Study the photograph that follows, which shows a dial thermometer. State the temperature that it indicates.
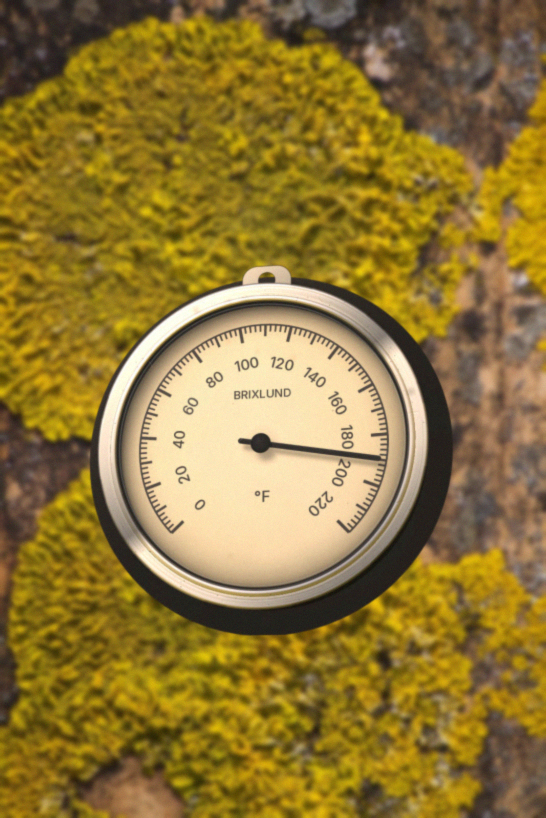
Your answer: 190 °F
